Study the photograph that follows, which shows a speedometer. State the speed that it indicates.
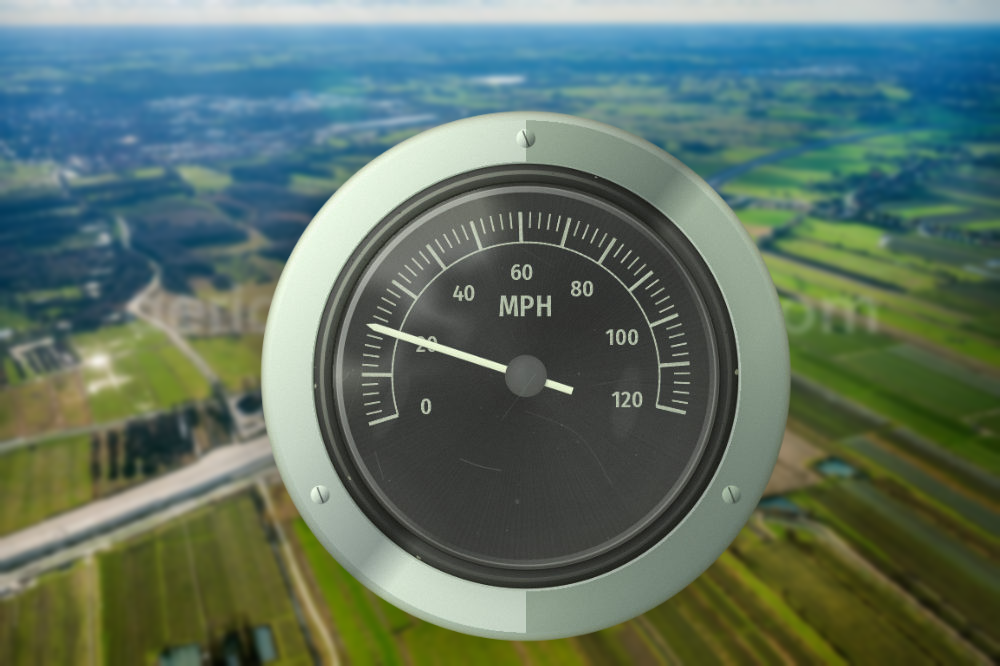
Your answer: 20 mph
